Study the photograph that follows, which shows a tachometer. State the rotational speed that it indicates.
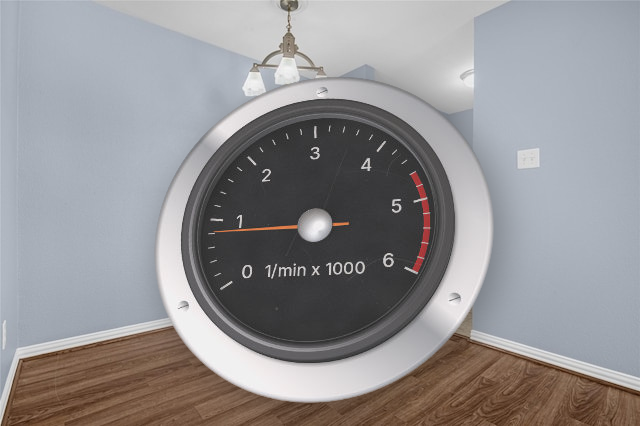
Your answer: 800 rpm
